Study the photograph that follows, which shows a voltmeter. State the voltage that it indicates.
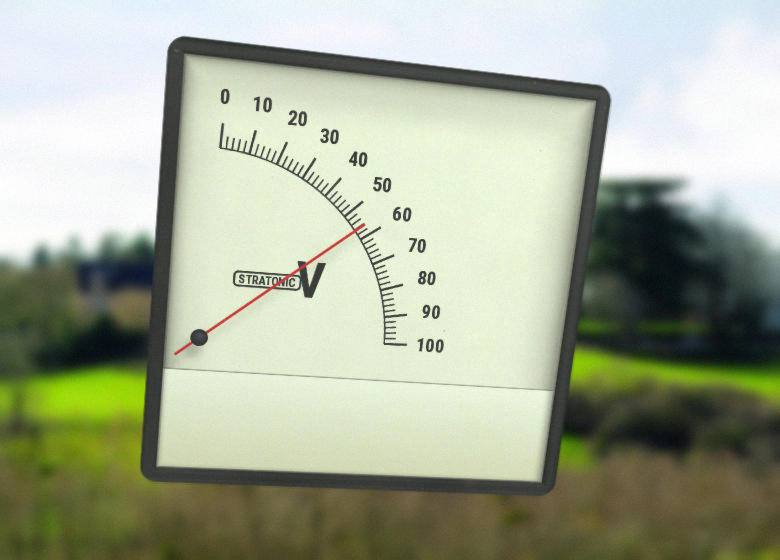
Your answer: 56 V
